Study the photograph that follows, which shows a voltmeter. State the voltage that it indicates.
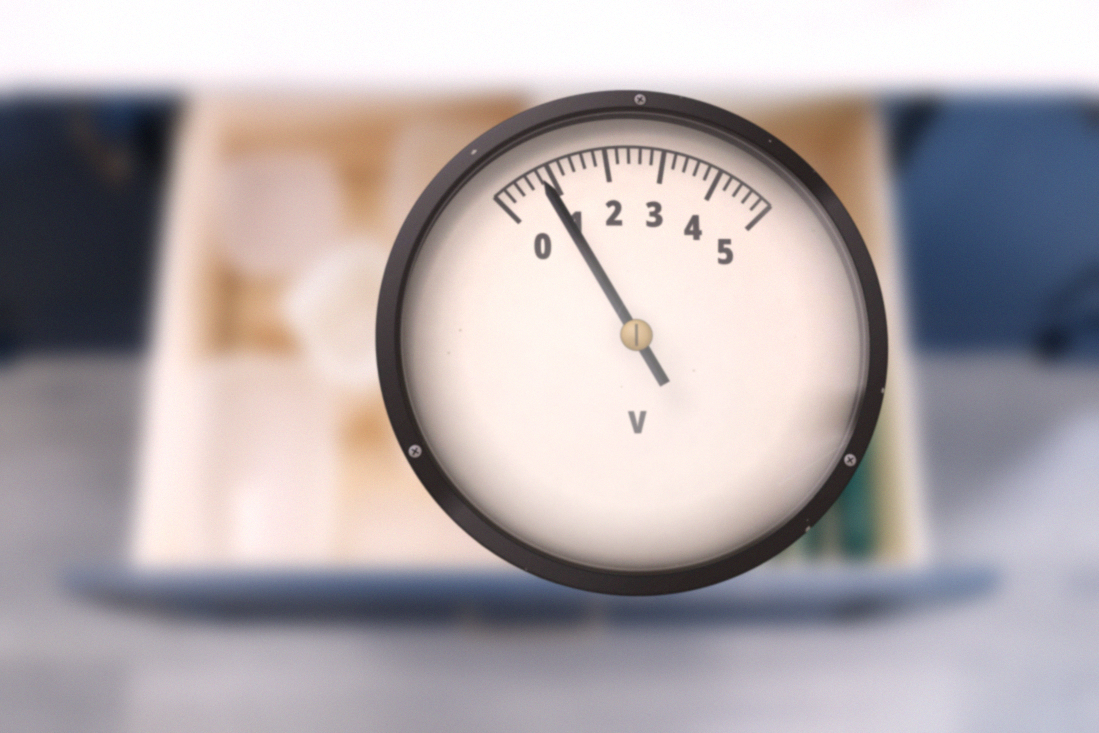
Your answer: 0.8 V
